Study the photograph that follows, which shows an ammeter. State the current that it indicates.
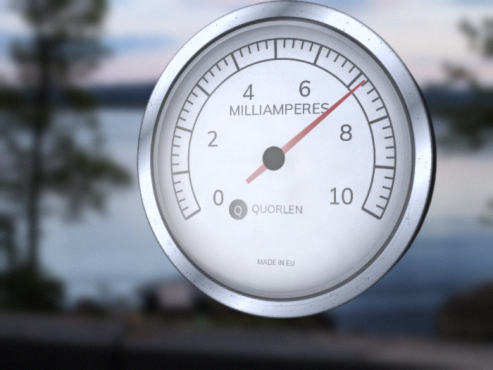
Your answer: 7.2 mA
